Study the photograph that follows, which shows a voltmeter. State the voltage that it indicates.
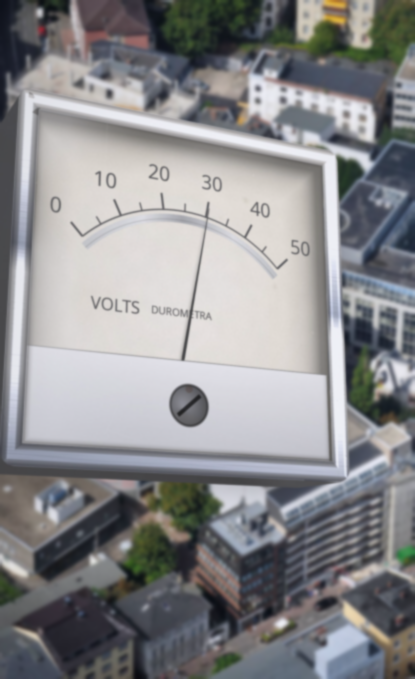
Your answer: 30 V
